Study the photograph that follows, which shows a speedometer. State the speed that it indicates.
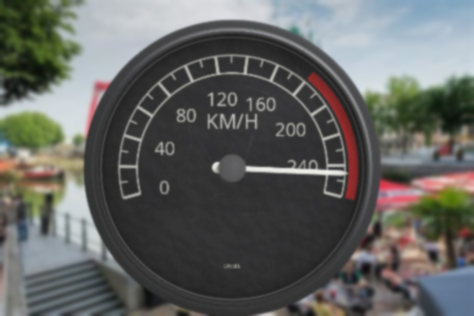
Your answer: 245 km/h
